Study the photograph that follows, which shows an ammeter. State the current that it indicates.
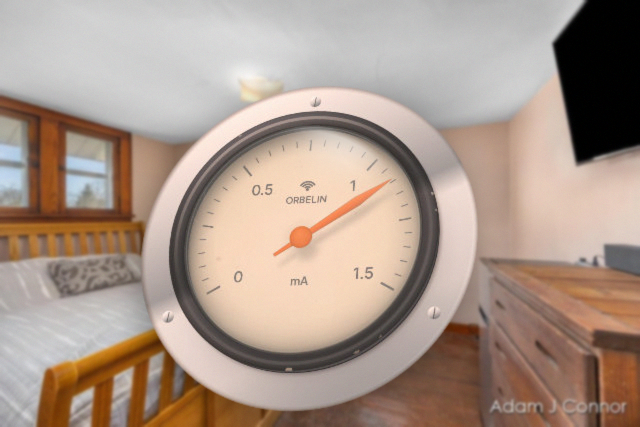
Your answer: 1.1 mA
